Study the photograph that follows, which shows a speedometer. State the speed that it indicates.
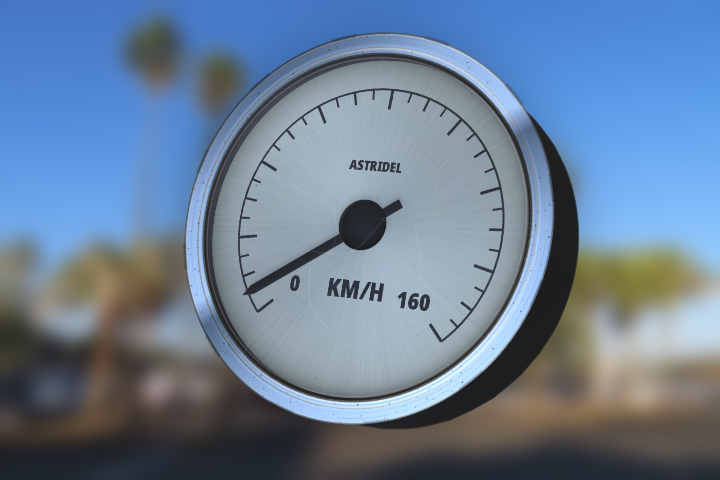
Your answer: 5 km/h
